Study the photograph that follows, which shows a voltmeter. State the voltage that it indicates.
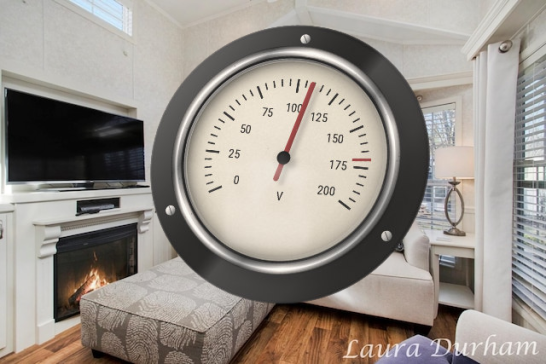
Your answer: 110 V
